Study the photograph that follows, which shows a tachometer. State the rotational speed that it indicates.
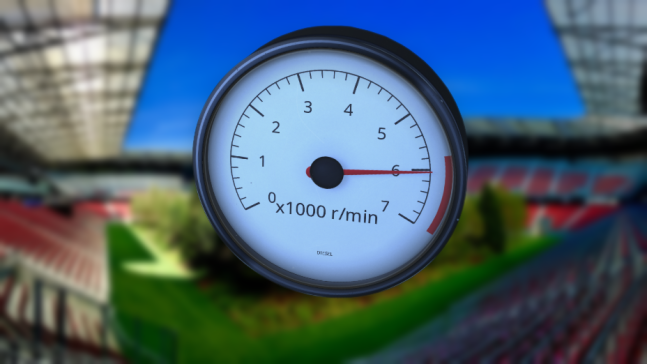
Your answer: 6000 rpm
